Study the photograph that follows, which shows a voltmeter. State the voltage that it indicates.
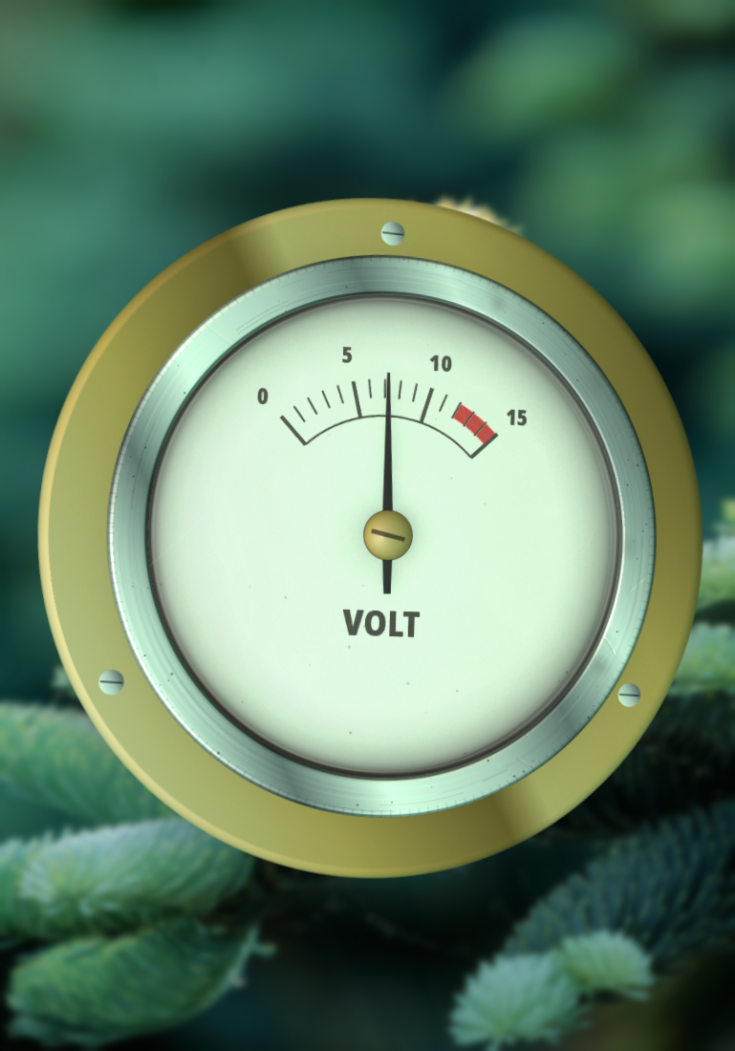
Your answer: 7 V
